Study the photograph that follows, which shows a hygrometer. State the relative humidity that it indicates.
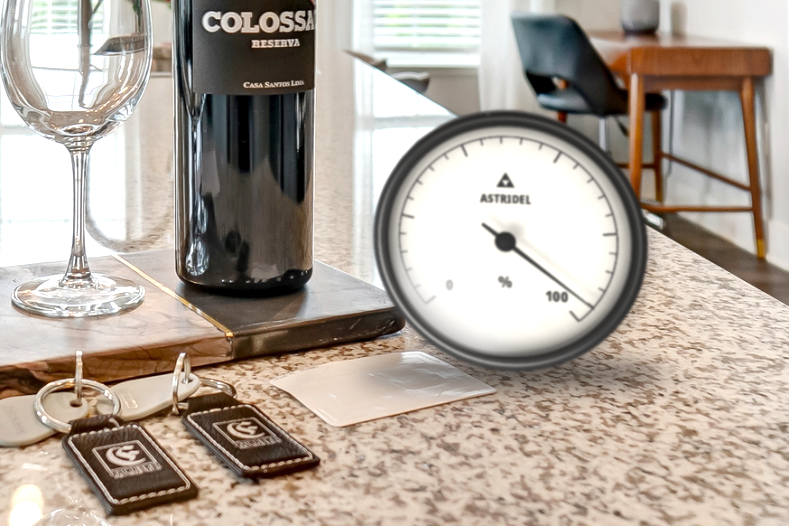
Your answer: 96 %
